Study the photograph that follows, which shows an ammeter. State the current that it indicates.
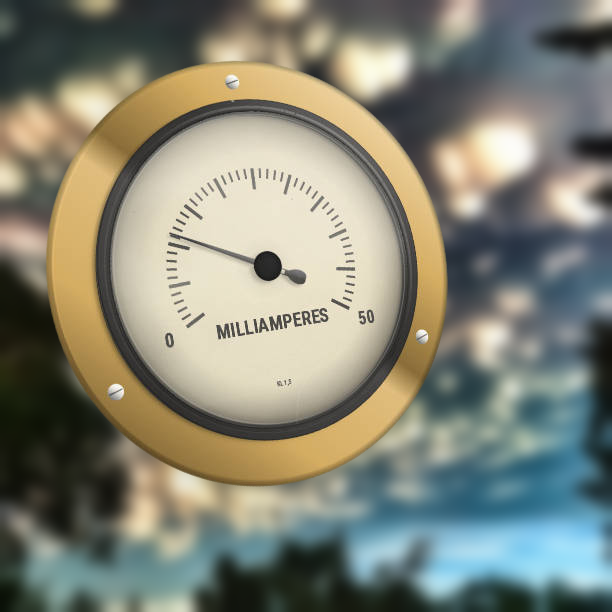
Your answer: 11 mA
